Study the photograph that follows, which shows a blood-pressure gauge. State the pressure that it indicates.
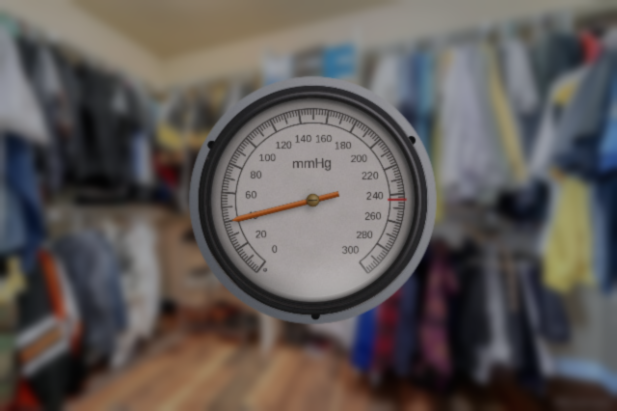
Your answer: 40 mmHg
